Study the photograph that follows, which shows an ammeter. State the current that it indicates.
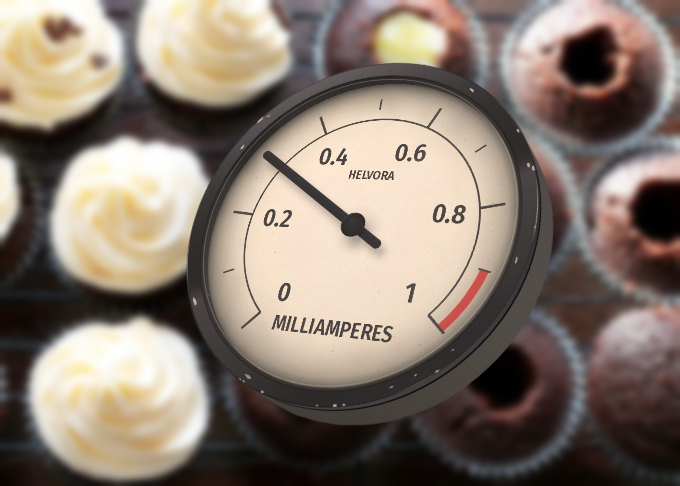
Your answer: 0.3 mA
